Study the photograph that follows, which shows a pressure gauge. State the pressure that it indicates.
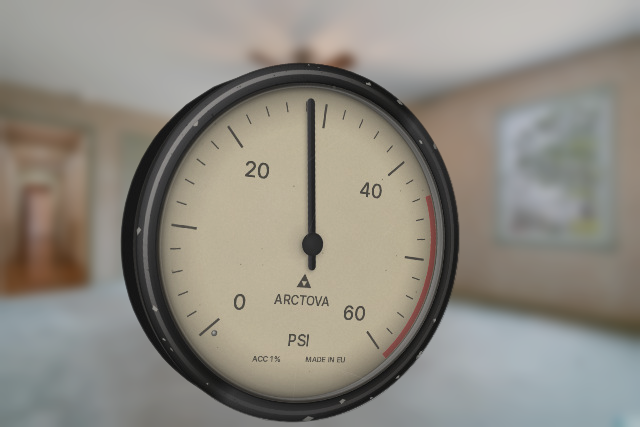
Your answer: 28 psi
